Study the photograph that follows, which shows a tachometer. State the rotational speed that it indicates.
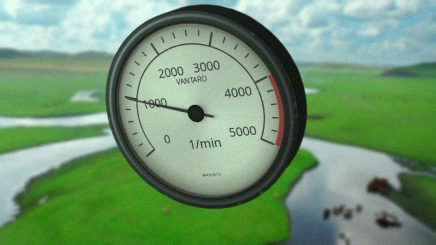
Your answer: 1000 rpm
